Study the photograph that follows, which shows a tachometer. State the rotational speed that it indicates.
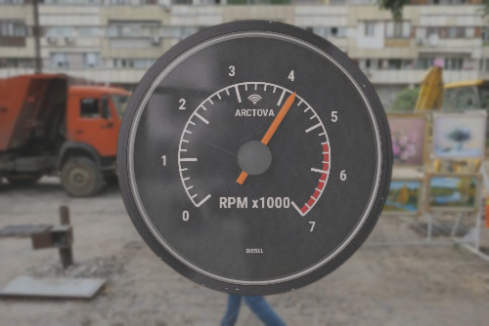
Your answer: 4200 rpm
